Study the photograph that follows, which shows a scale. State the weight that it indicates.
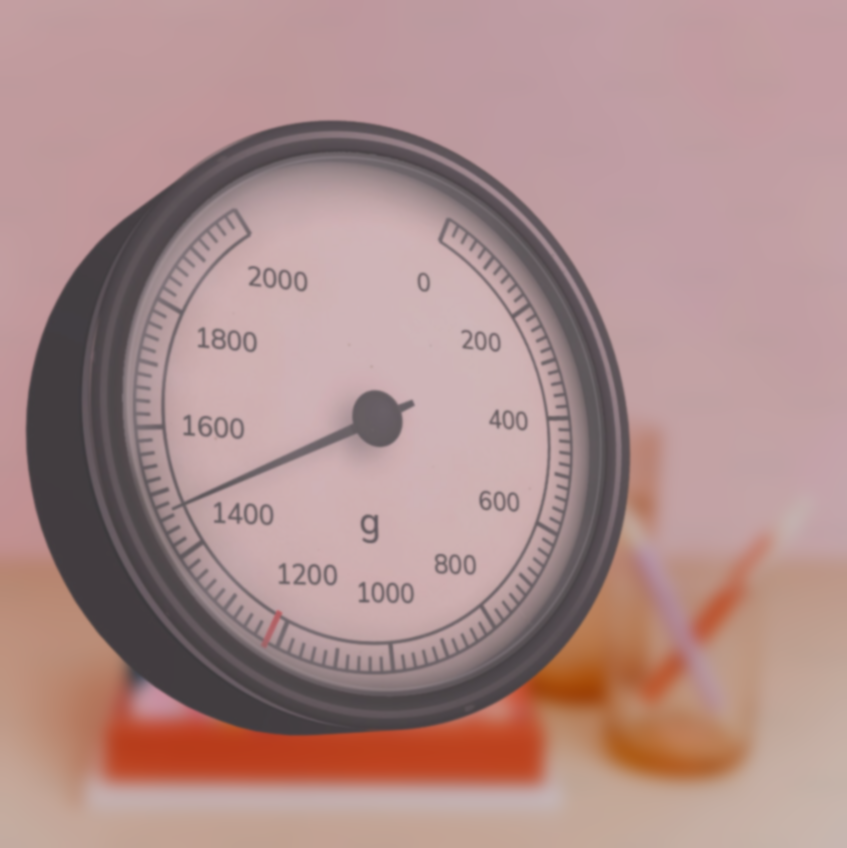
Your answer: 1470 g
